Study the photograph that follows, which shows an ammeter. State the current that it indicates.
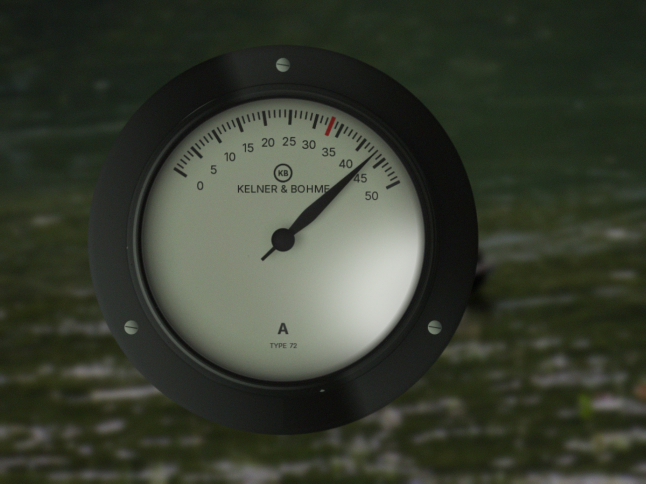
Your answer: 43 A
